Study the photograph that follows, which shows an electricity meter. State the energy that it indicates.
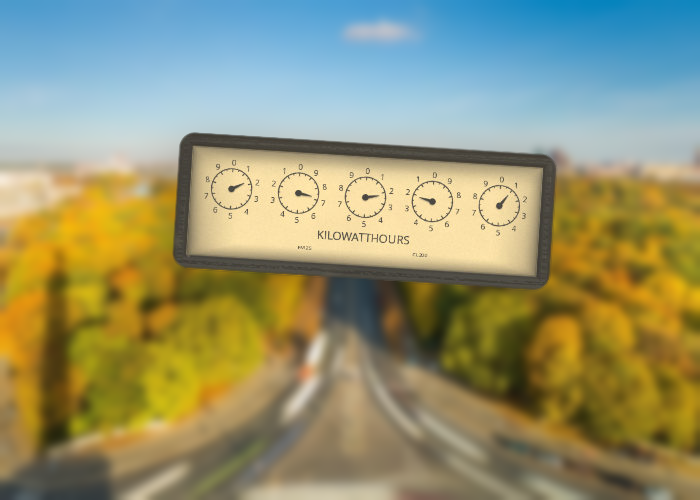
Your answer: 17221 kWh
